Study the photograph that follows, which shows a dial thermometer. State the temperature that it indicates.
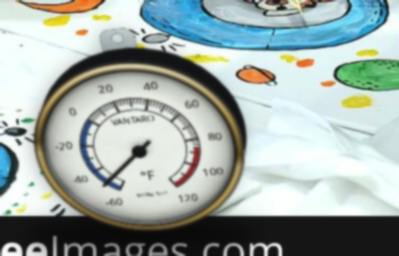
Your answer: -50 °F
